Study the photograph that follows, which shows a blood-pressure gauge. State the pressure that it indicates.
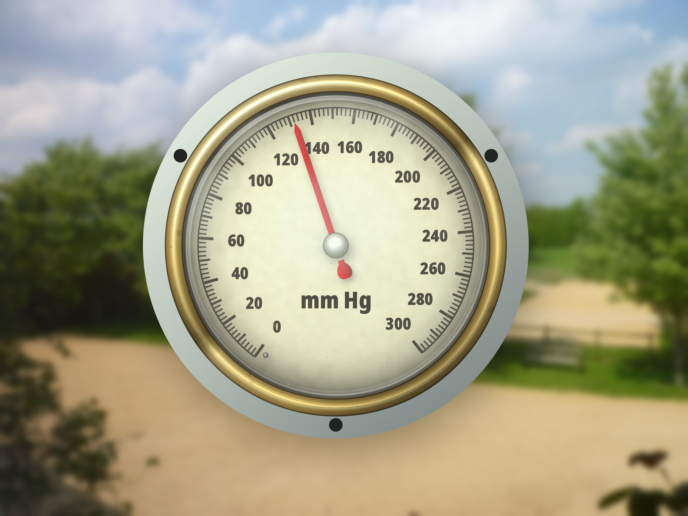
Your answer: 132 mmHg
